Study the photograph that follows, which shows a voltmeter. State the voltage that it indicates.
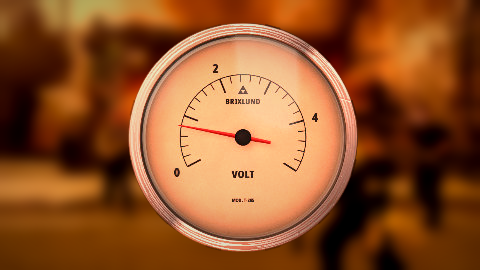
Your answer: 0.8 V
